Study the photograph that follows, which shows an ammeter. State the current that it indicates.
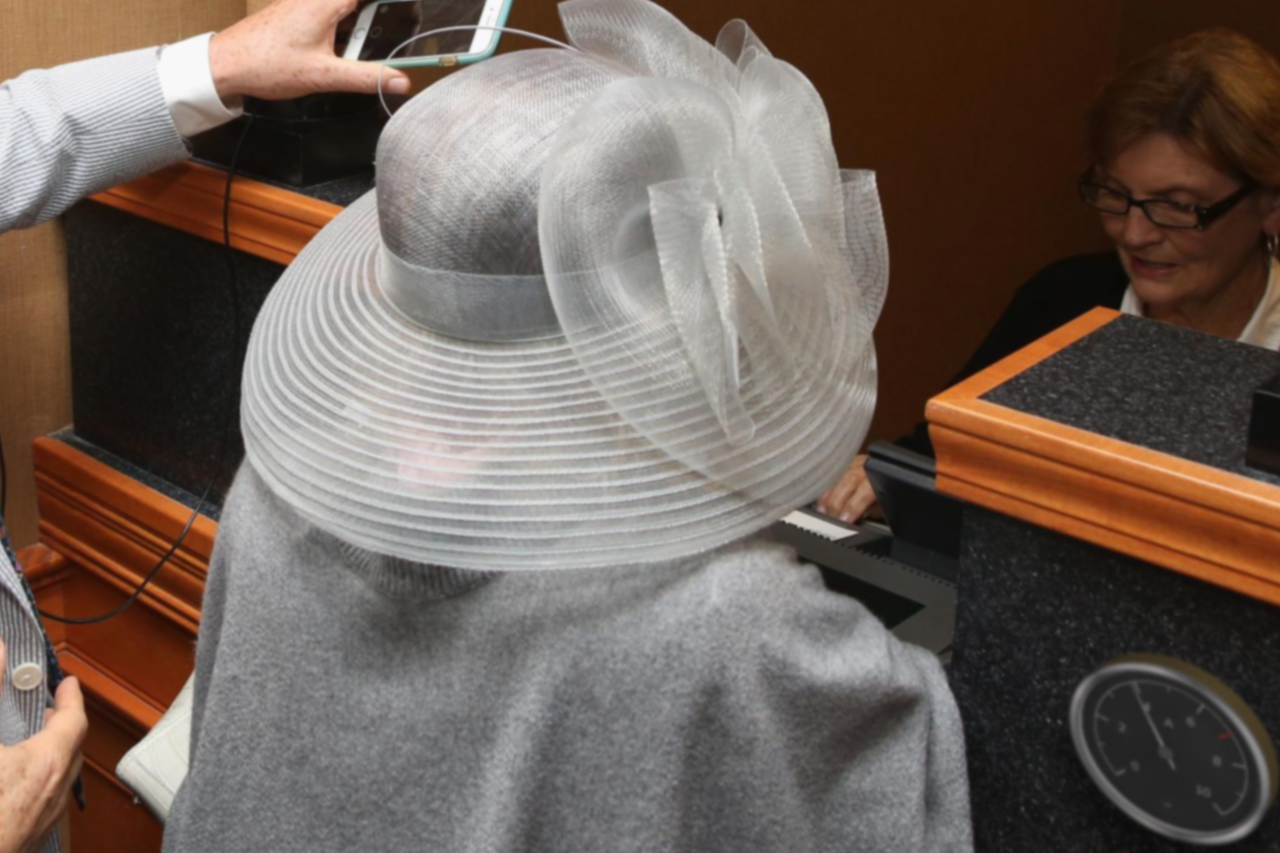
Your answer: 4 A
